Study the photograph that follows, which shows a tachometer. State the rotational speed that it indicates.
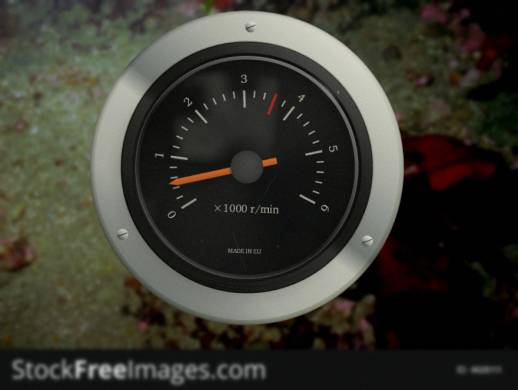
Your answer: 500 rpm
